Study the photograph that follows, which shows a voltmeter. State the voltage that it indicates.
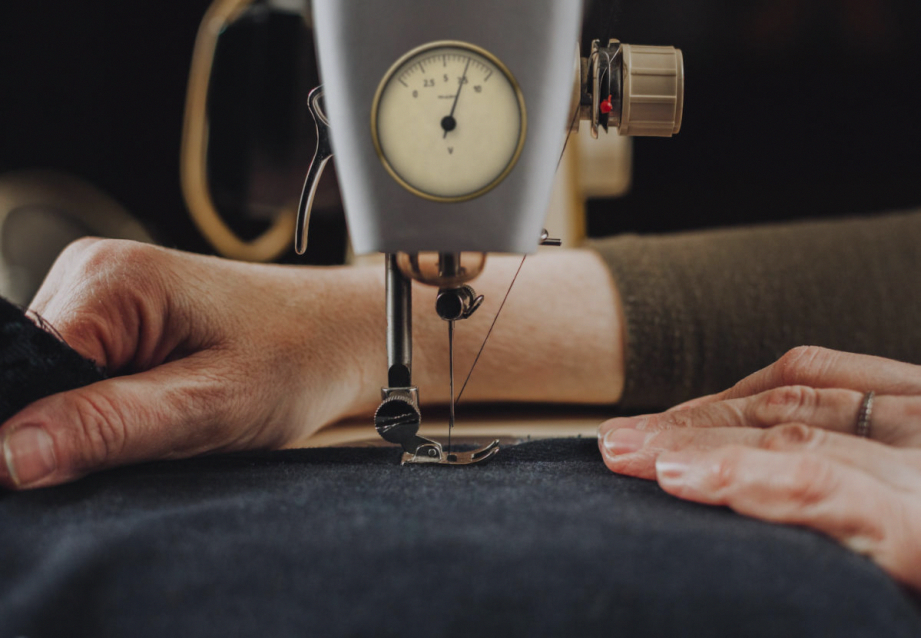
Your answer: 7.5 V
